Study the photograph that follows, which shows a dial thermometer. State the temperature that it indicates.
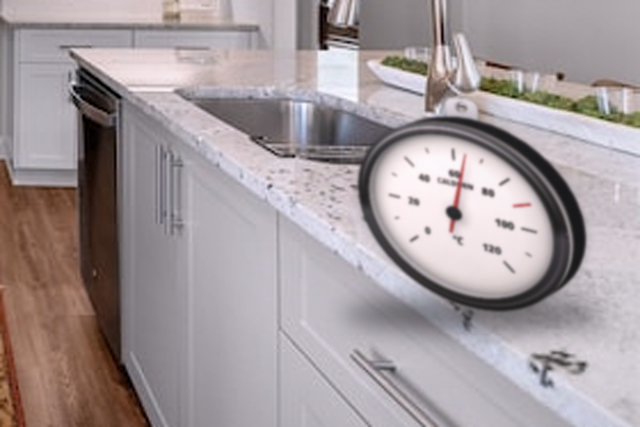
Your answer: 65 °C
